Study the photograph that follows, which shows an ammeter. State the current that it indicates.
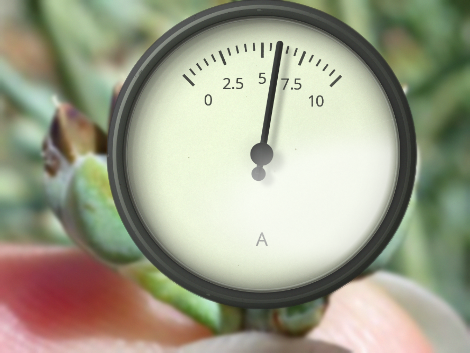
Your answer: 6 A
